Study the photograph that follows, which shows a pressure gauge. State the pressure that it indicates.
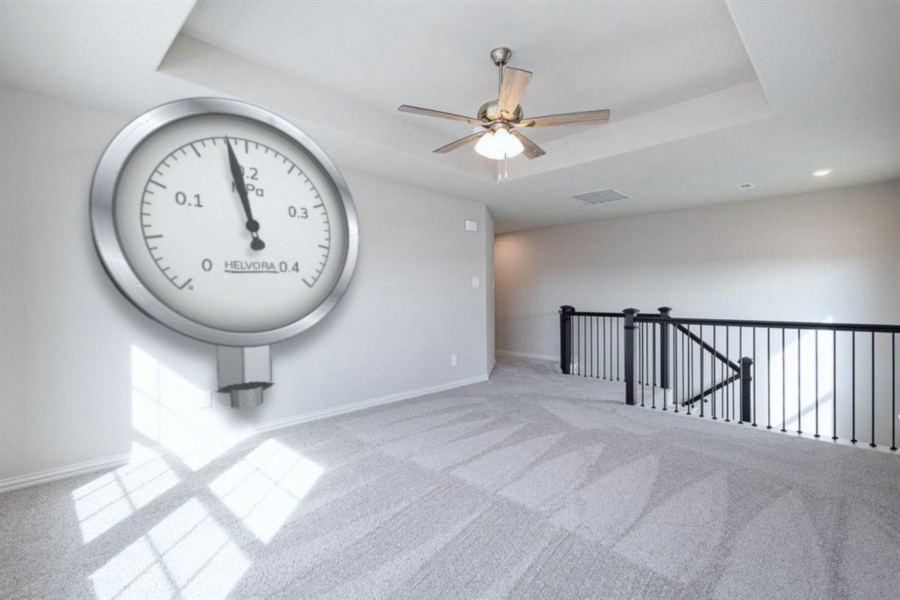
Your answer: 0.18 MPa
